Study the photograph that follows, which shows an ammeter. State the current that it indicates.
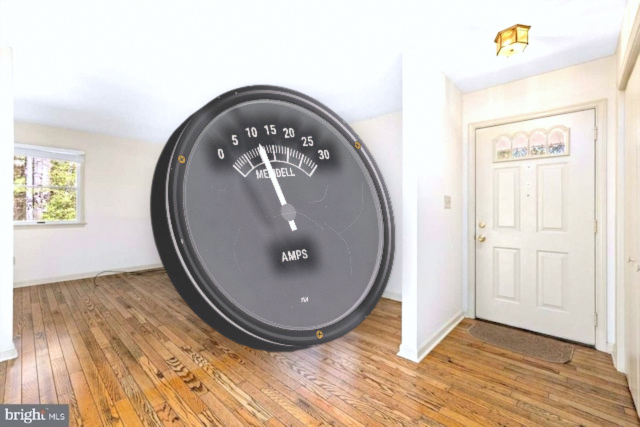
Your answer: 10 A
